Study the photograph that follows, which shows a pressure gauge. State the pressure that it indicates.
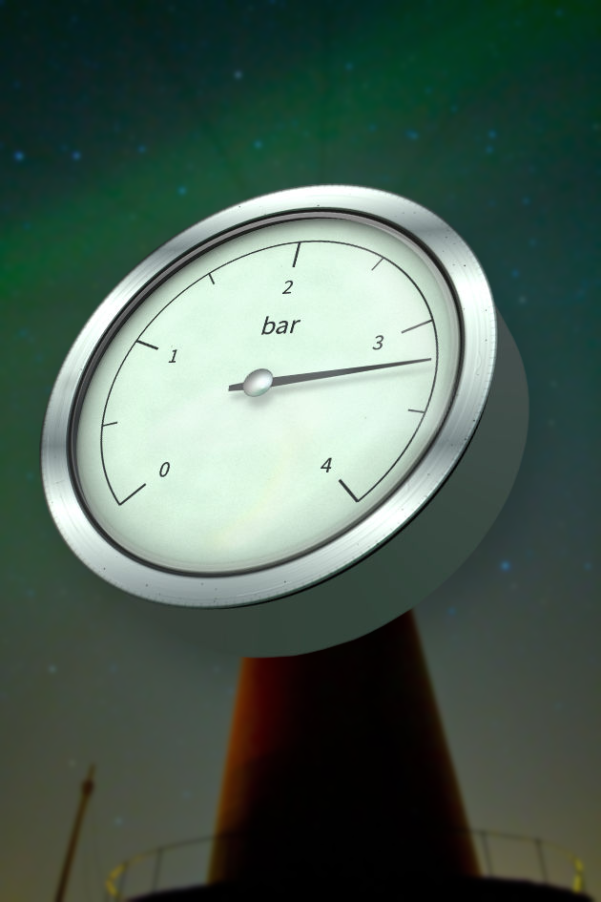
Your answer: 3.25 bar
